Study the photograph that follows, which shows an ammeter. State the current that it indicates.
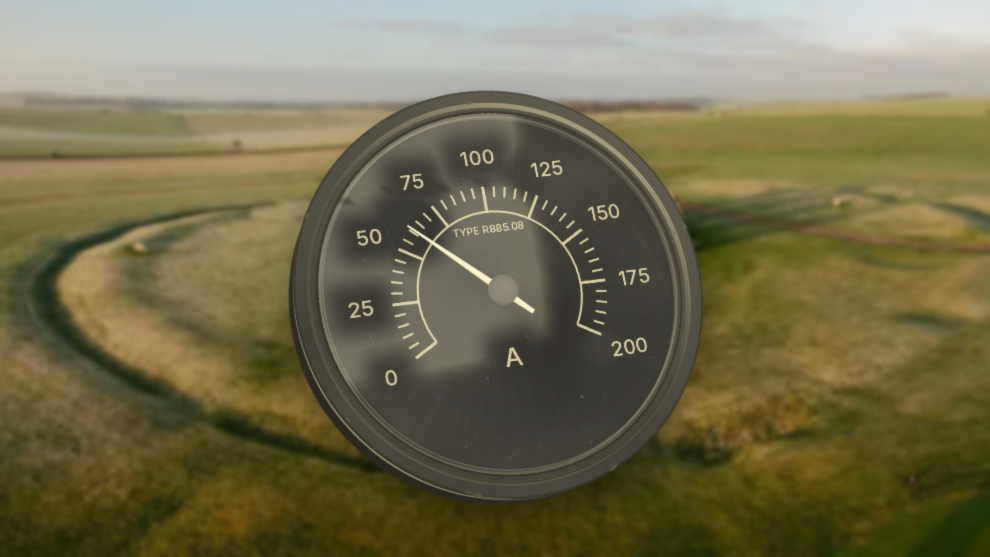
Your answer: 60 A
